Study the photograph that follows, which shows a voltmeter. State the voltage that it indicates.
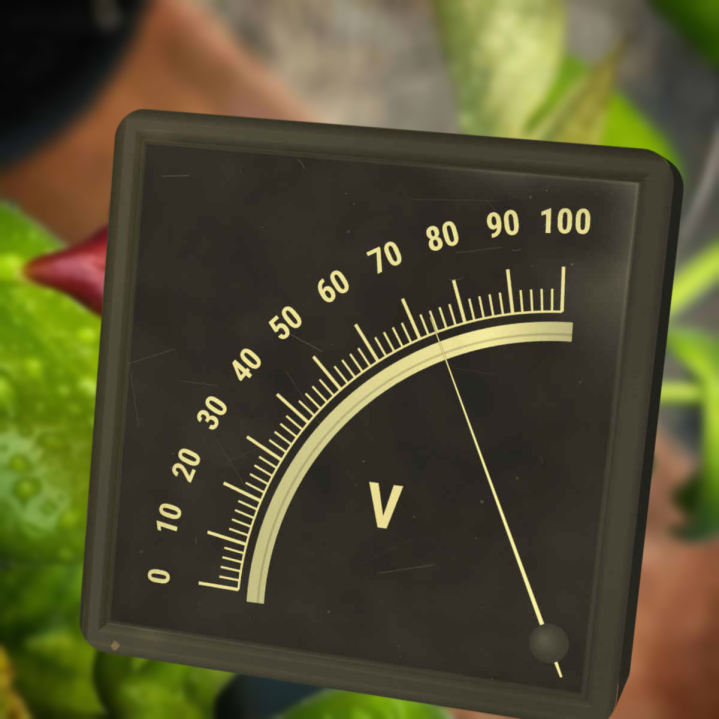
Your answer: 74 V
